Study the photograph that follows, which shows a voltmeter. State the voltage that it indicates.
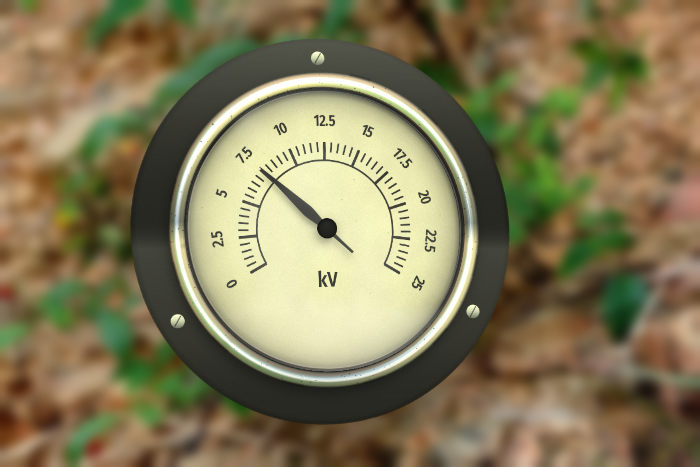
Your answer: 7.5 kV
